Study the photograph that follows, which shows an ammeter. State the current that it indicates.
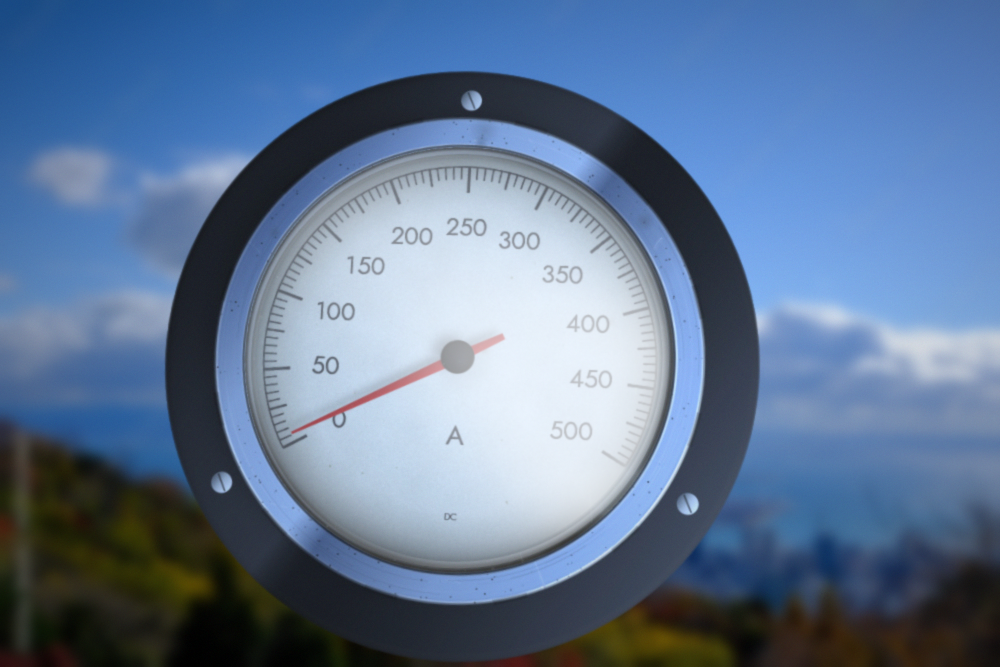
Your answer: 5 A
